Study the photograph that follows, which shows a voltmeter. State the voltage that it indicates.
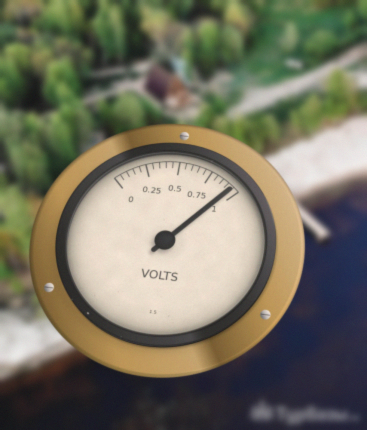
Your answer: 0.95 V
